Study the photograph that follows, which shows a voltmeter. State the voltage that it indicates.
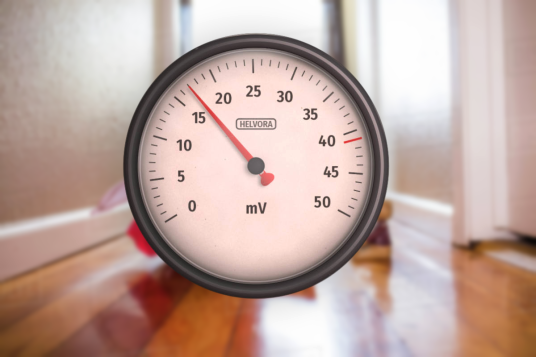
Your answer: 17 mV
